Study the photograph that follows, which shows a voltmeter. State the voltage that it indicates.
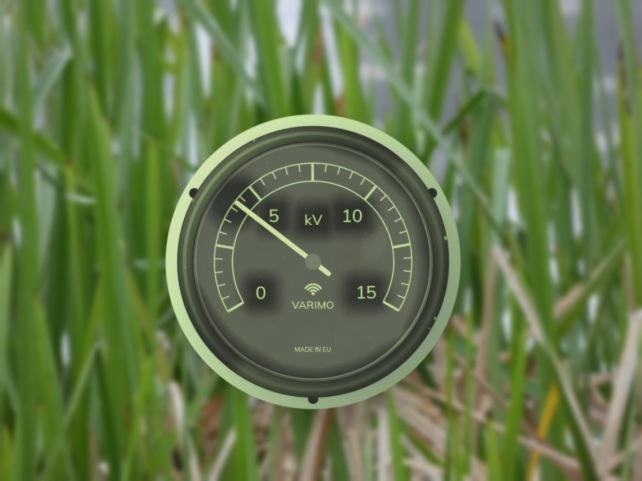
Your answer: 4.25 kV
